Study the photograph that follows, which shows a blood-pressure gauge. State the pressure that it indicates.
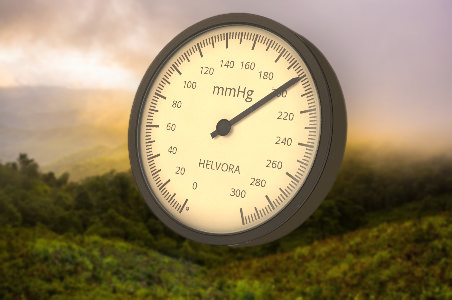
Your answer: 200 mmHg
